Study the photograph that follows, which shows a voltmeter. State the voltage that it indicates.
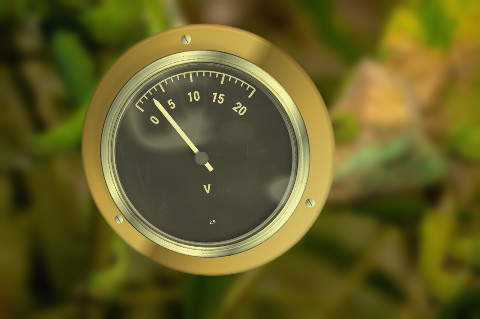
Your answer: 3 V
